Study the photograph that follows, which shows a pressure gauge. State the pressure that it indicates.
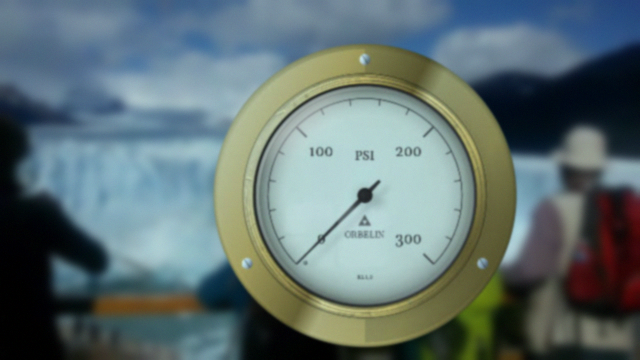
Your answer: 0 psi
